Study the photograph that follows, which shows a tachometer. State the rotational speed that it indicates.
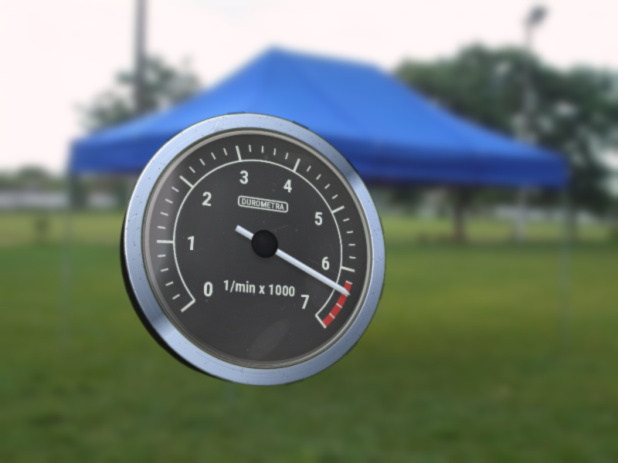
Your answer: 6400 rpm
